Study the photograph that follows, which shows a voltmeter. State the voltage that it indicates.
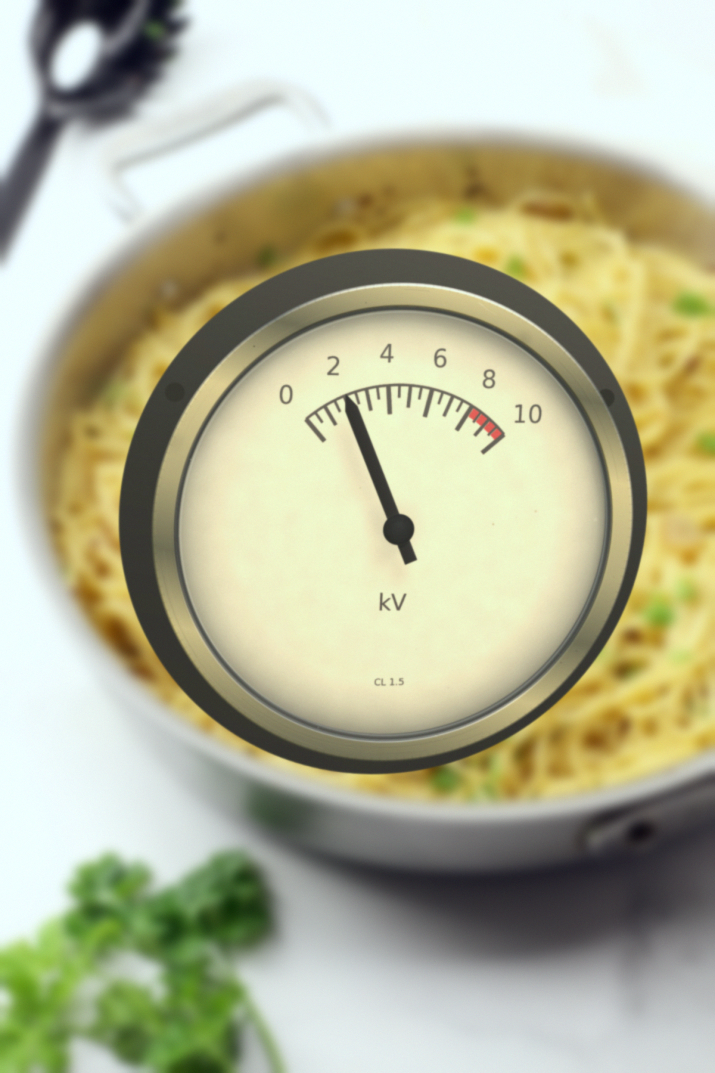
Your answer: 2 kV
